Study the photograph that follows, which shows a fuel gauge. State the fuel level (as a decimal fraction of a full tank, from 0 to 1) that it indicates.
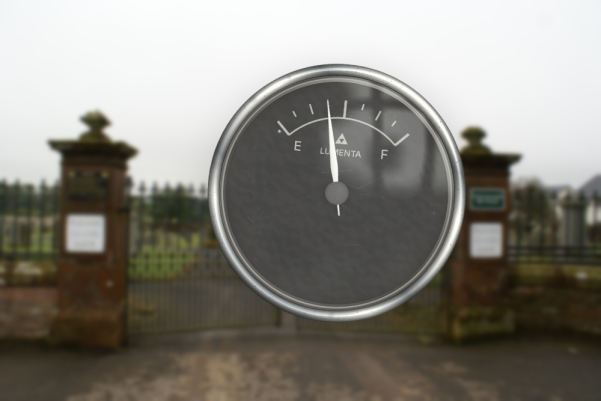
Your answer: 0.375
